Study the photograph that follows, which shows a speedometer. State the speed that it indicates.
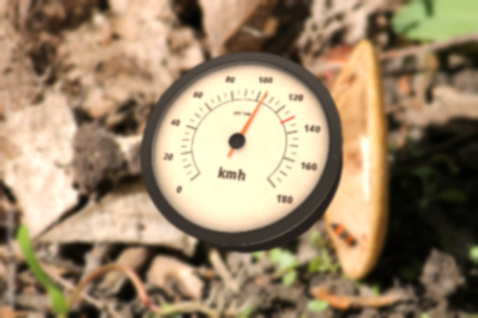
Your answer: 105 km/h
